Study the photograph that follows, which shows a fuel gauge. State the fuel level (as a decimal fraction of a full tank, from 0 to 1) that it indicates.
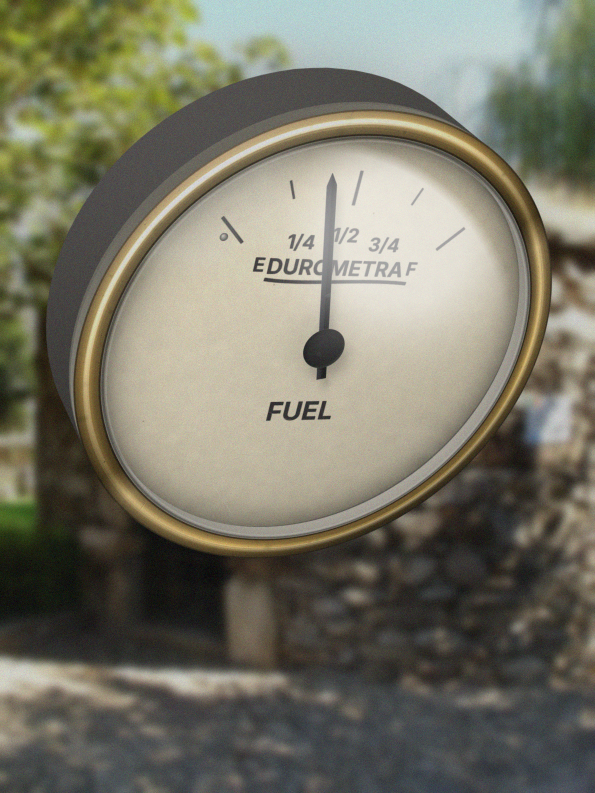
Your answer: 0.375
